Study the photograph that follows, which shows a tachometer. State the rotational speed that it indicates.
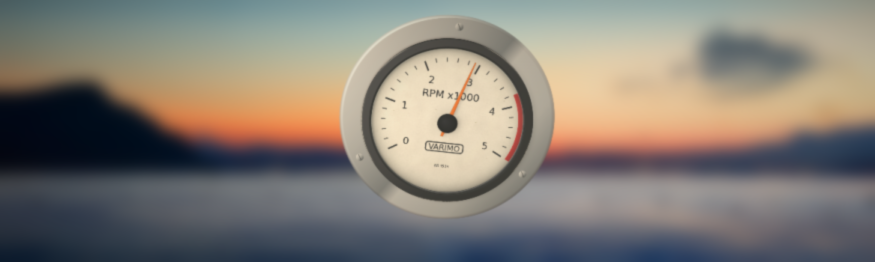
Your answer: 2900 rpm
